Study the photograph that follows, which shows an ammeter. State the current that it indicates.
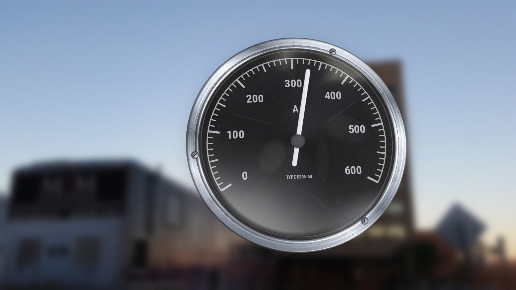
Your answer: 330 A
